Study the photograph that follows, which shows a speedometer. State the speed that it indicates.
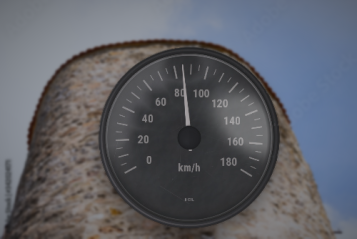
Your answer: 85 km/h
